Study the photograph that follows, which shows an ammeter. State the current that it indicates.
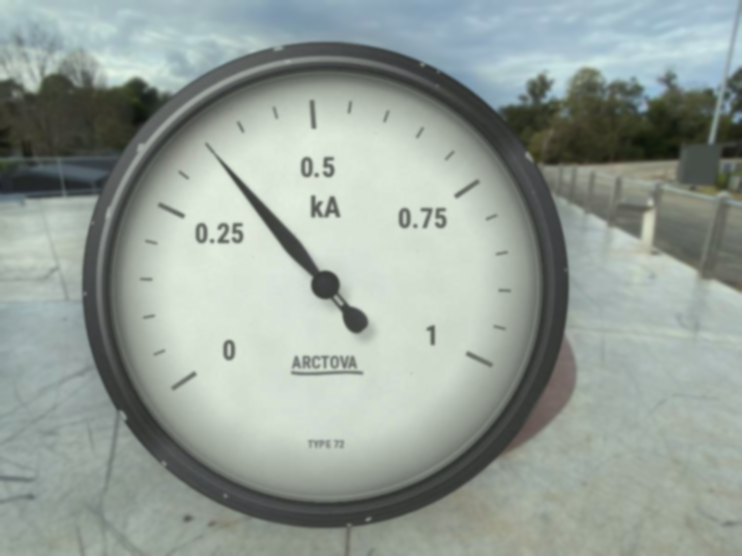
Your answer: 0.35 kA
